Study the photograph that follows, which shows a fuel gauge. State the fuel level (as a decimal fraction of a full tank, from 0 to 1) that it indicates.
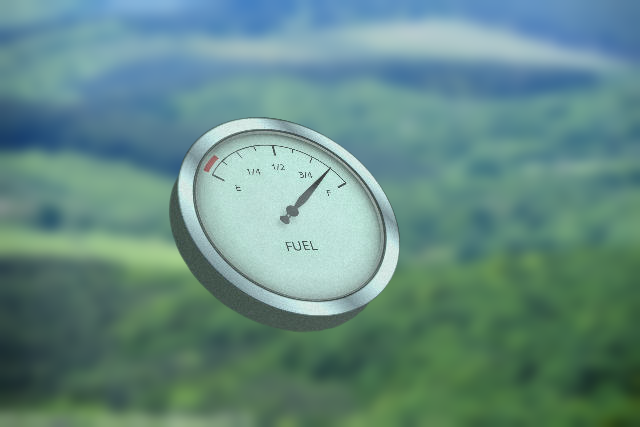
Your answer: 0.875
